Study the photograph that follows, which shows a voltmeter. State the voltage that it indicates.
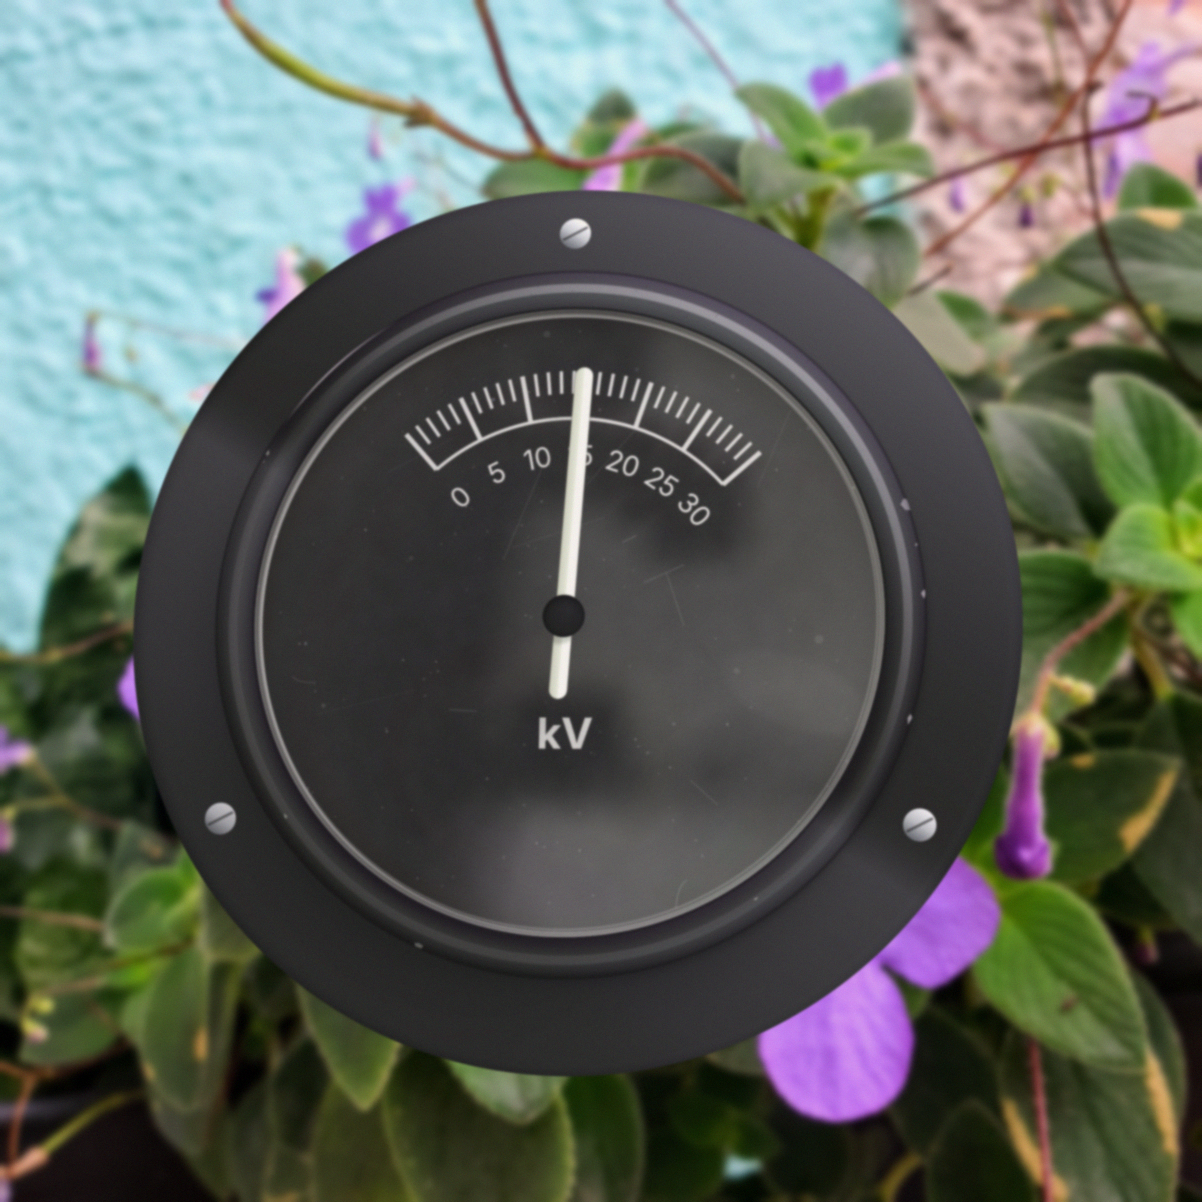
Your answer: 15 kV
